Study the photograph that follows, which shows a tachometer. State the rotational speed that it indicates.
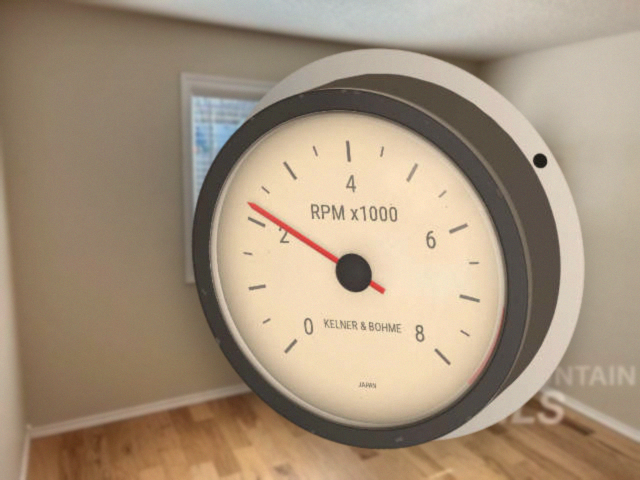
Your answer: 2250 rpm
